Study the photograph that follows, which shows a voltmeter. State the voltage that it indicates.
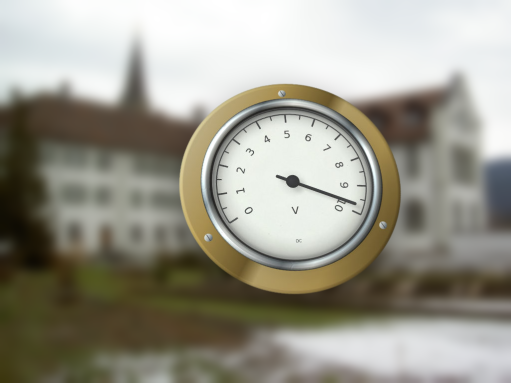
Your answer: 9.75 V
